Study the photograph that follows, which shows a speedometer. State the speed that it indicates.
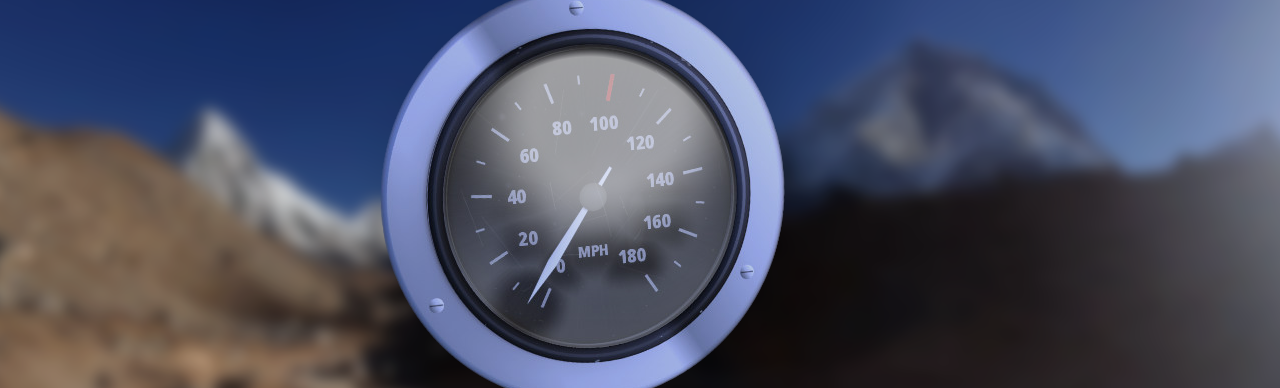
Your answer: 5 mph
